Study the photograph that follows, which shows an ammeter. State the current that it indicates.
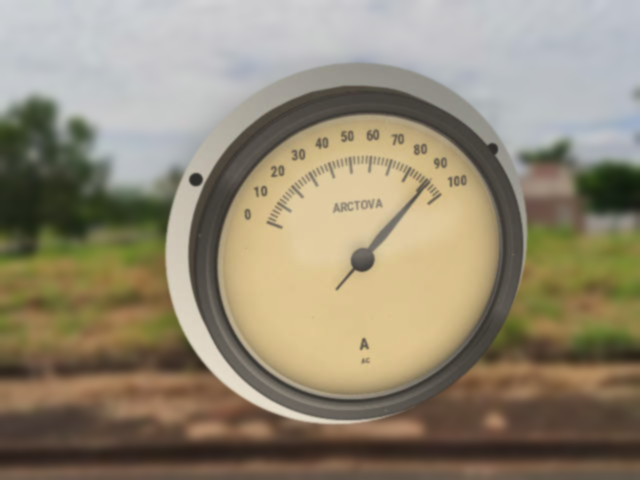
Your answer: 90 A
